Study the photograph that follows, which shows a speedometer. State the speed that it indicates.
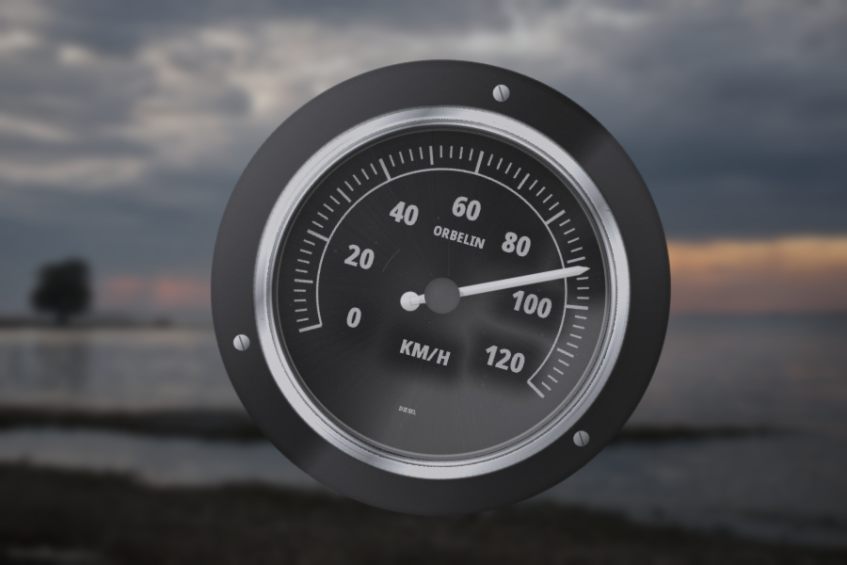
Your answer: 92 km/h
